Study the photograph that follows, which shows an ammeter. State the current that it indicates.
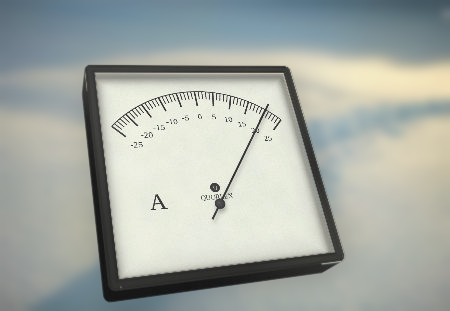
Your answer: 20 A
